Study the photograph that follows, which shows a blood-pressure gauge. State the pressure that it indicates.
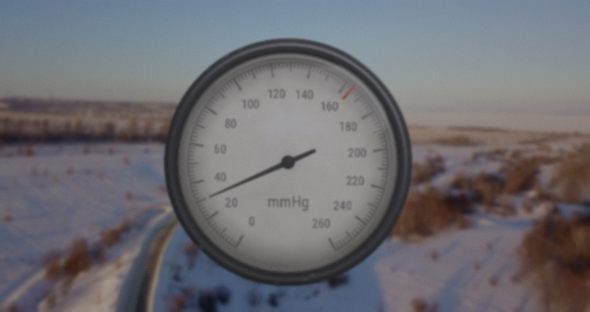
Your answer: 30 mmHg
